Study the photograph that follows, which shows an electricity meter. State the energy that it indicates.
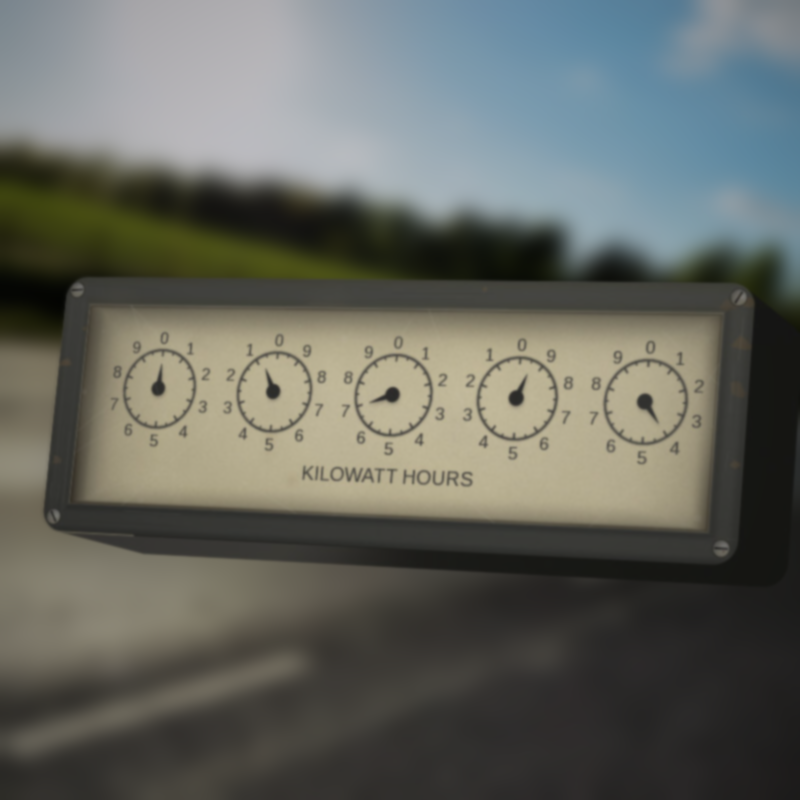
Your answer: 694 kWh
